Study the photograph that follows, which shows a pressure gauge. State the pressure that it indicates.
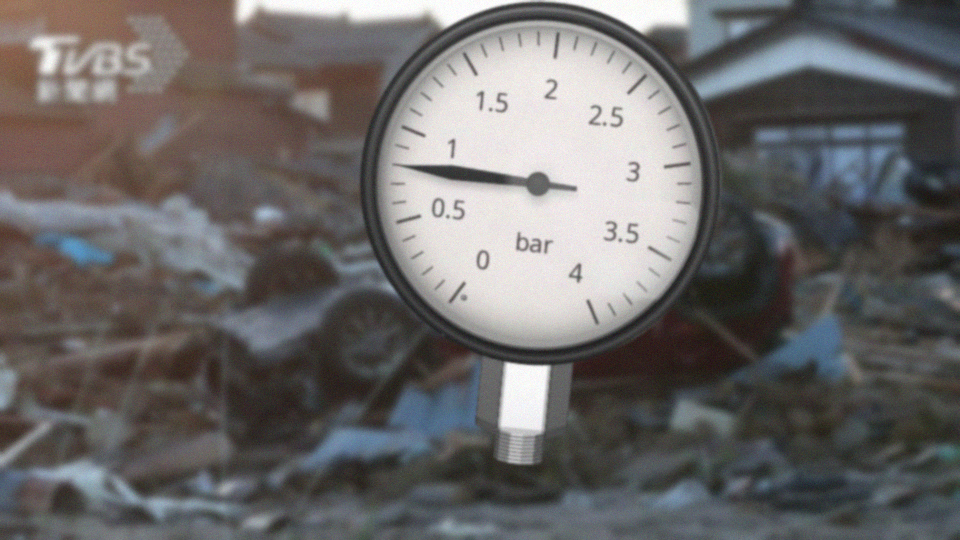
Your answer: 0.8 bar
